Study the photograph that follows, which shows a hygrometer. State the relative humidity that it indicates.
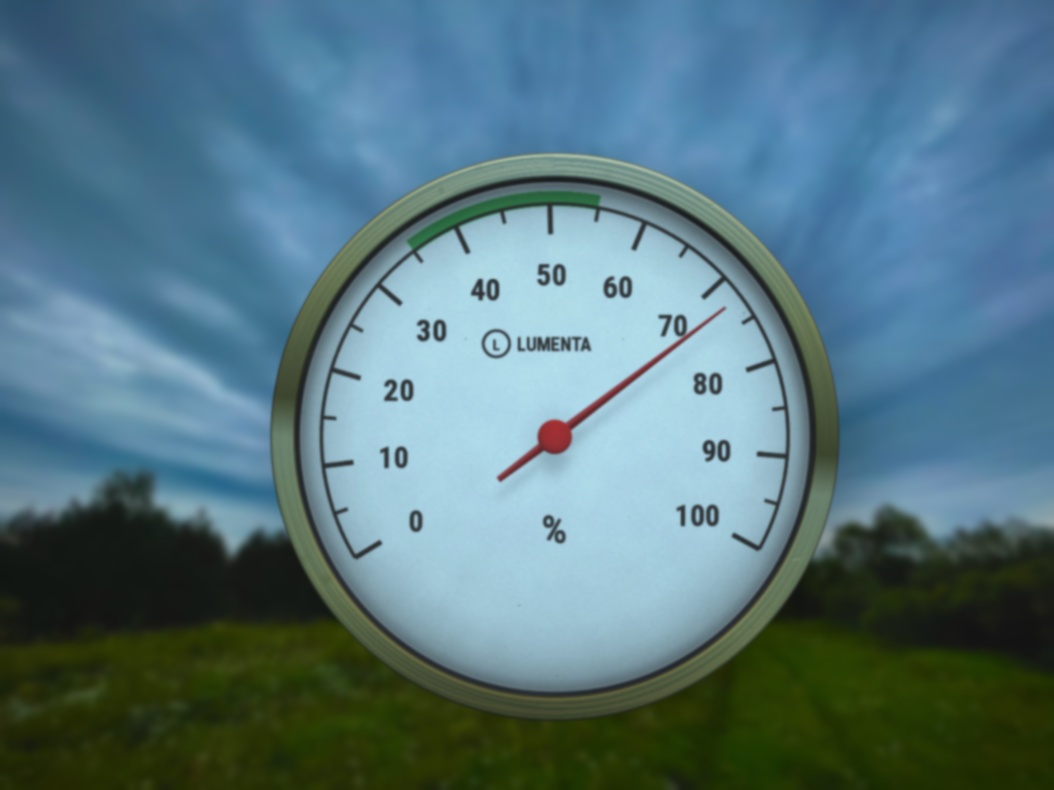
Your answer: 72.5 %
